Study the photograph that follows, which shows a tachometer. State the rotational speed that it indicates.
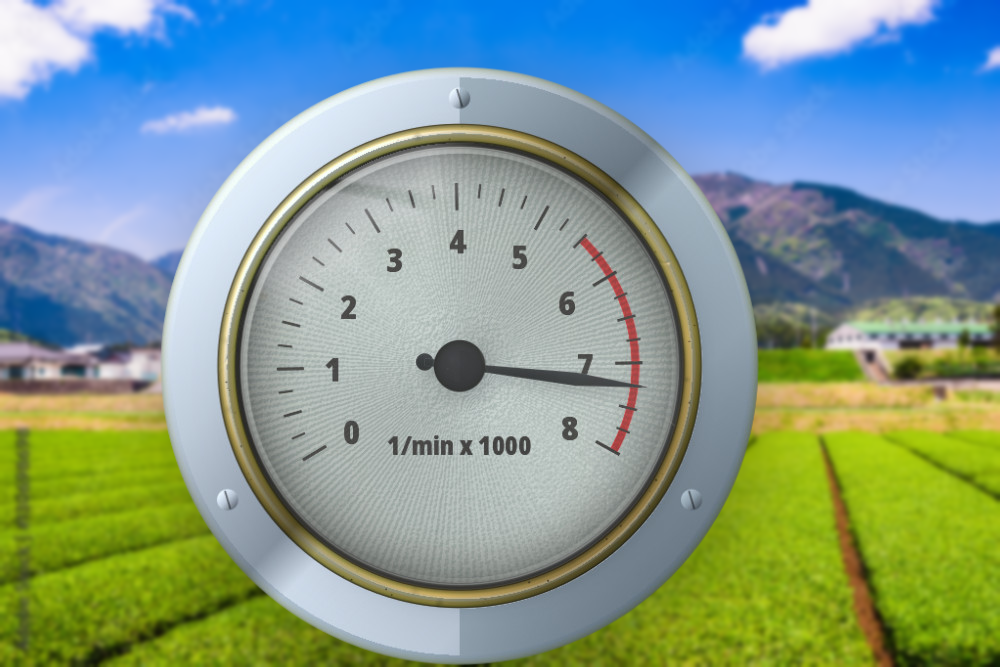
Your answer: 7250 rpm
